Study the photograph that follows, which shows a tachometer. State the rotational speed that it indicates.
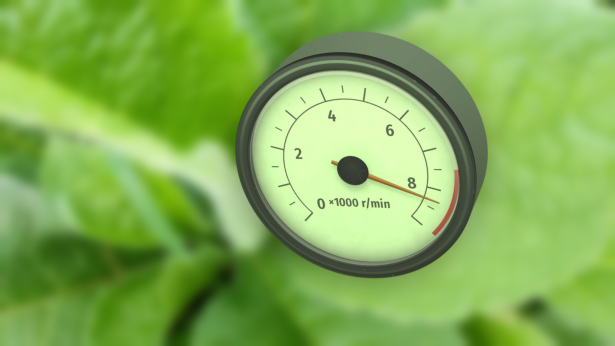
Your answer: 8250 rpm
